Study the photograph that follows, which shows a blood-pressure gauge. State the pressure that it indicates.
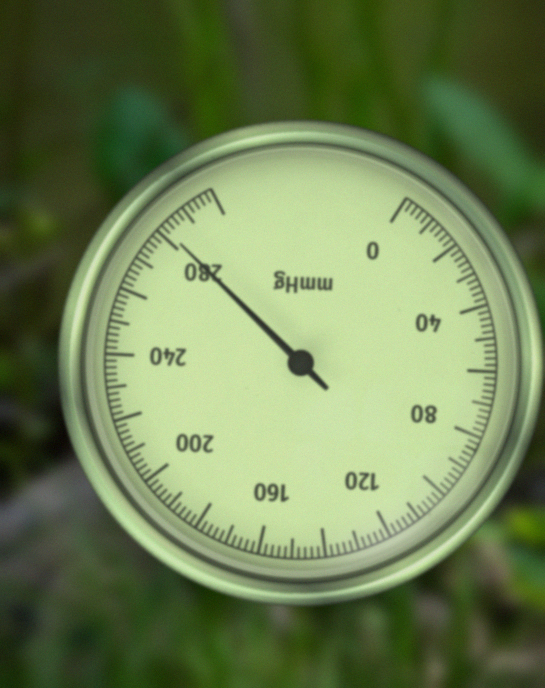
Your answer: 282 mmHg
